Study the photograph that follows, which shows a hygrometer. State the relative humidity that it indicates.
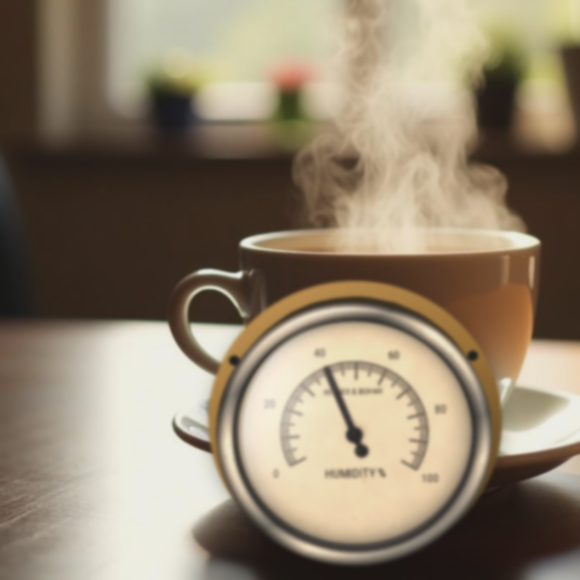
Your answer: 40 %
